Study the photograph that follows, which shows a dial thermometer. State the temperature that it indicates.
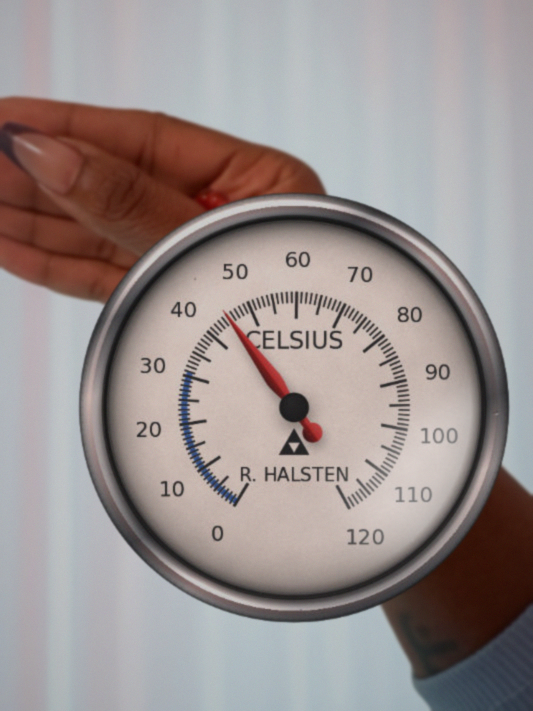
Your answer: 45 °C
